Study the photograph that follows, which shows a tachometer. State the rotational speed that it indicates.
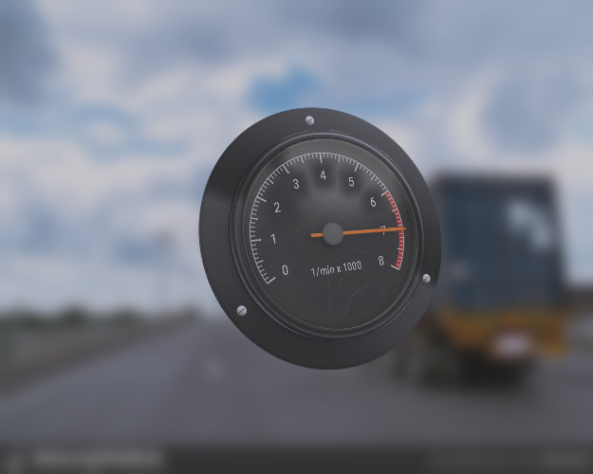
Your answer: 7000 rpm
